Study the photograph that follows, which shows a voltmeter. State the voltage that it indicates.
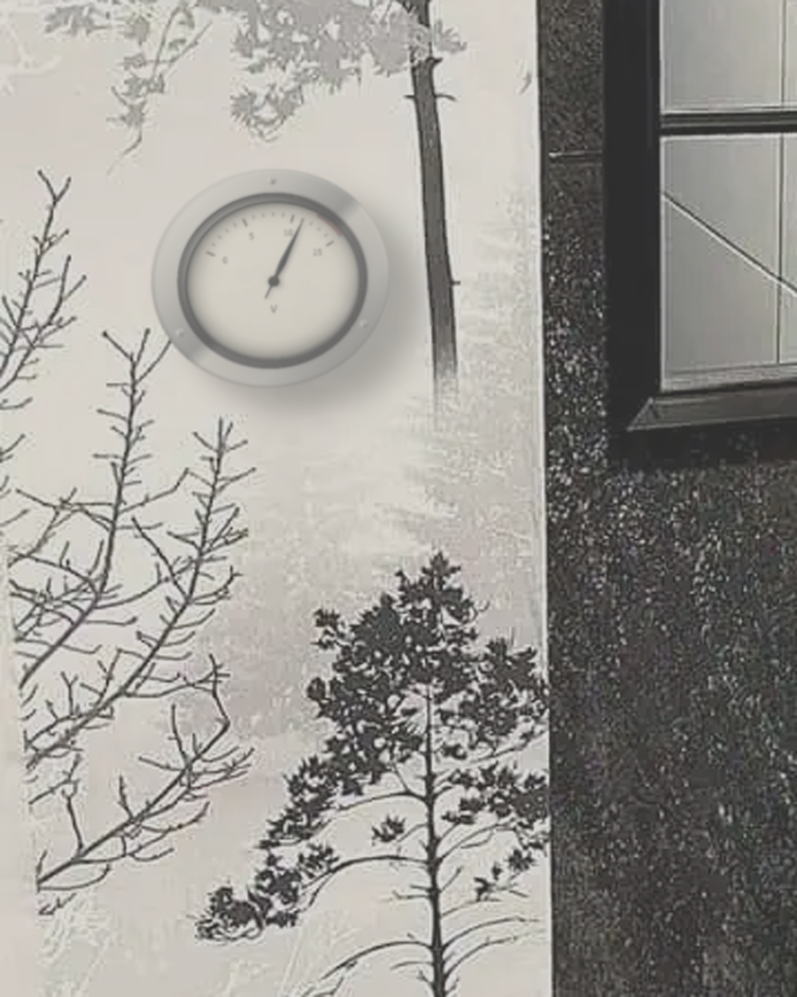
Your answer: 11 V
